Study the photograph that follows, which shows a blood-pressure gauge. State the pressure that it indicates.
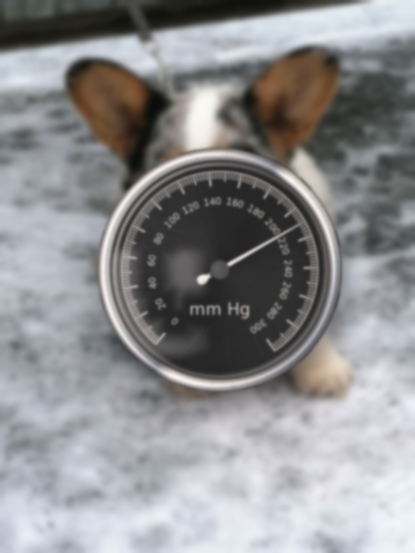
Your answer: 210 mmHg
